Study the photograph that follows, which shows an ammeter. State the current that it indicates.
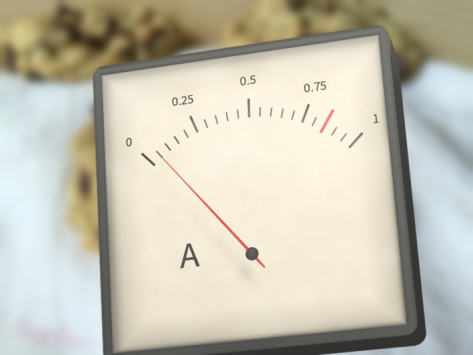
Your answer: 0.05 A
